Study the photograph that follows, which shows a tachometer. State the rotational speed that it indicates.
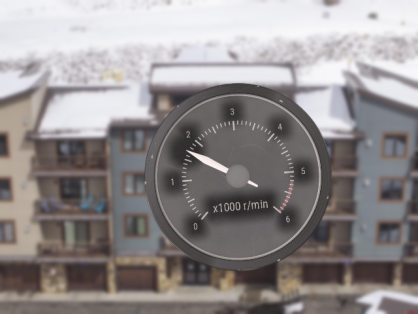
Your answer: 1700 rpm
